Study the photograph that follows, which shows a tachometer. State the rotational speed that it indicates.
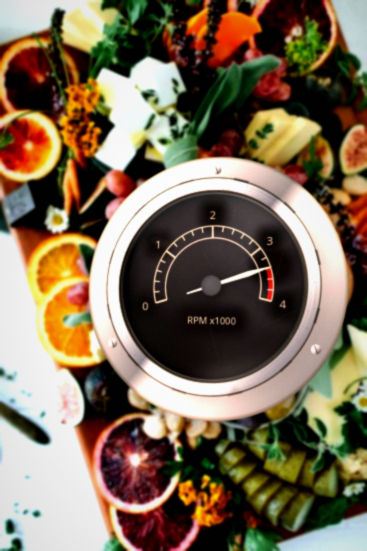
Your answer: 3400 rpm
